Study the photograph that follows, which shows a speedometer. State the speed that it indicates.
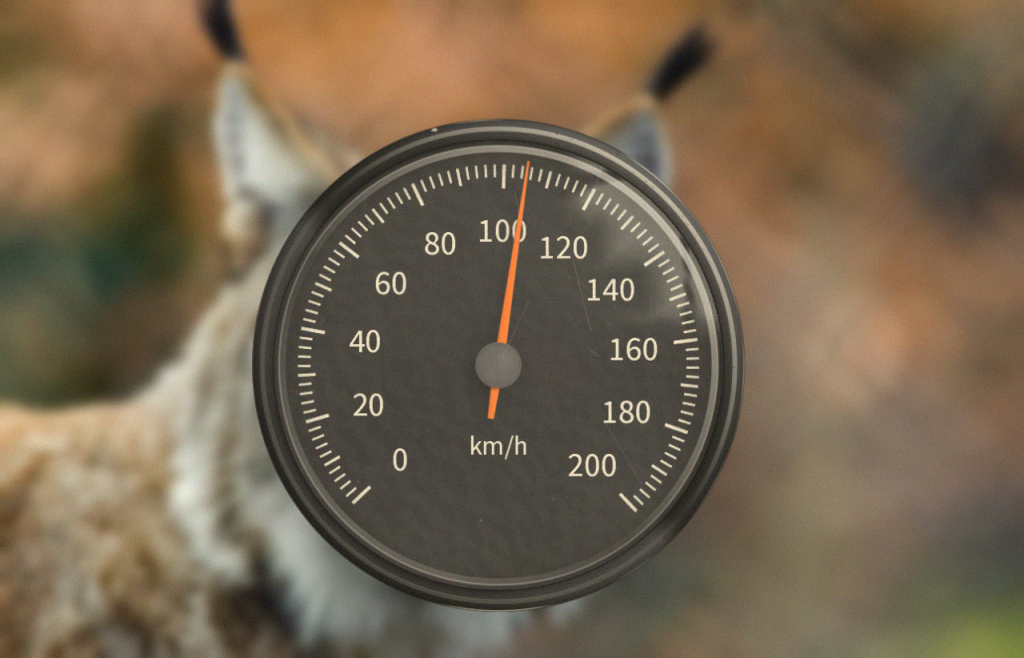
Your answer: 105 km/h
